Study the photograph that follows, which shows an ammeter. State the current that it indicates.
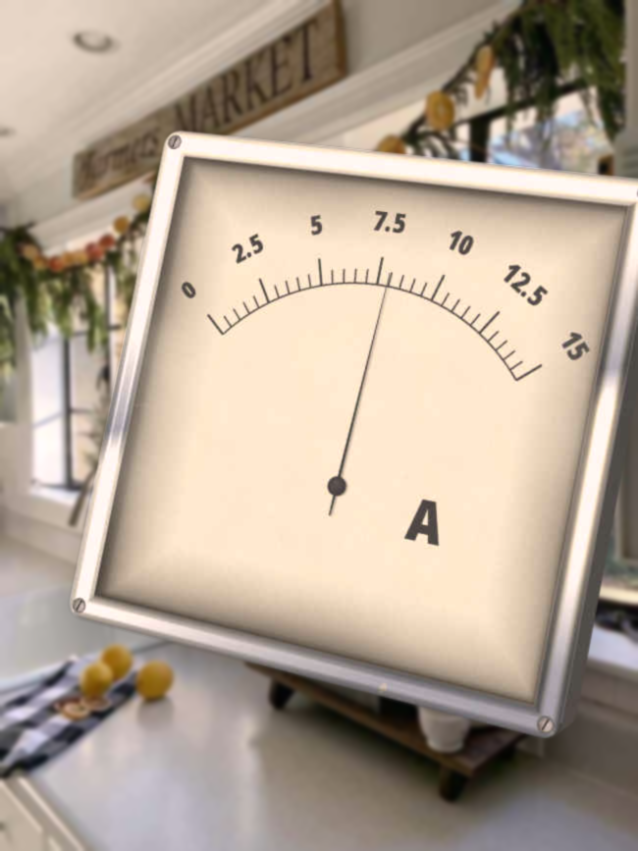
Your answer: 8 A
